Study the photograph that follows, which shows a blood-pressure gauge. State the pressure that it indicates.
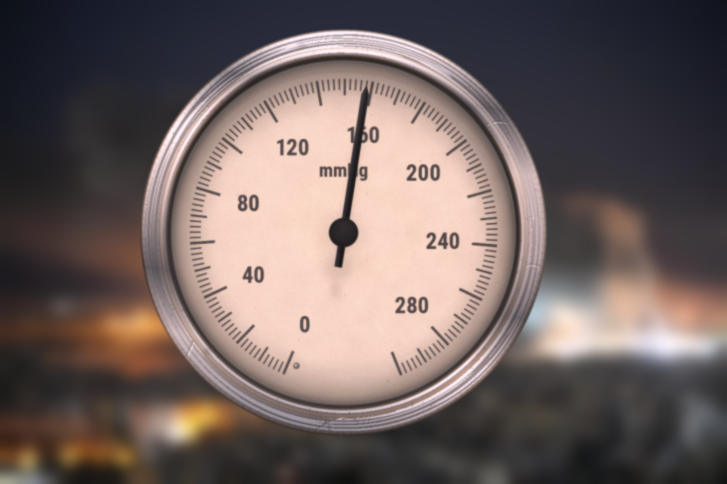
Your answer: 158 mmHg
